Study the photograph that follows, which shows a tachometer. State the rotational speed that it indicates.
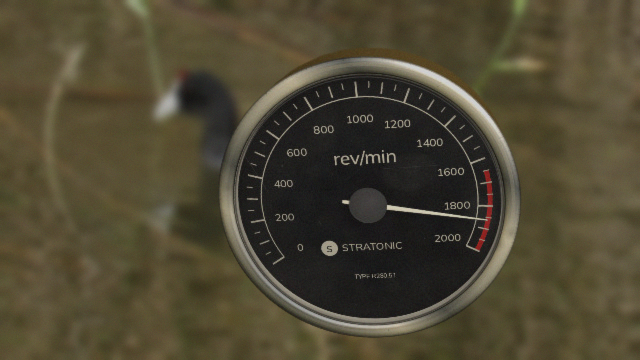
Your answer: 1850 rpm
